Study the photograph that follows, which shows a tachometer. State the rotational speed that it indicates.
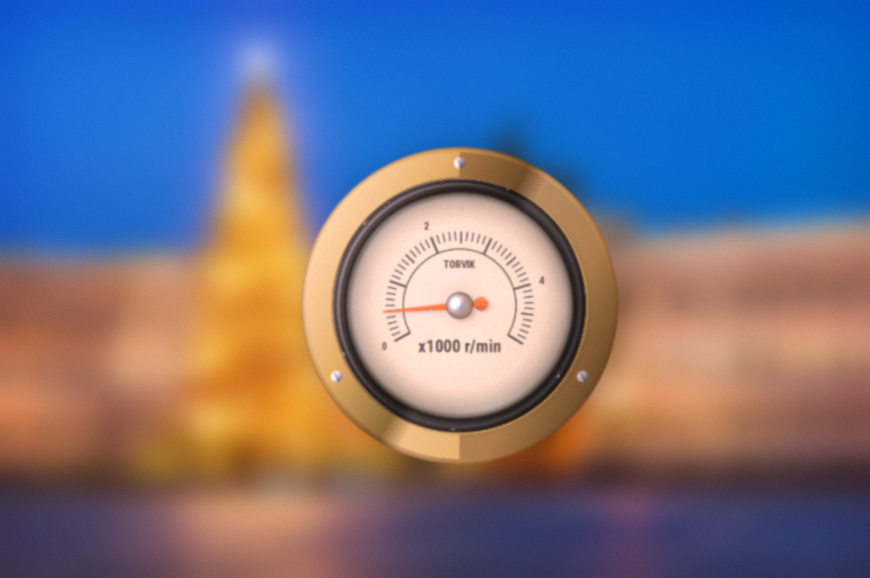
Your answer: 500 rpm
